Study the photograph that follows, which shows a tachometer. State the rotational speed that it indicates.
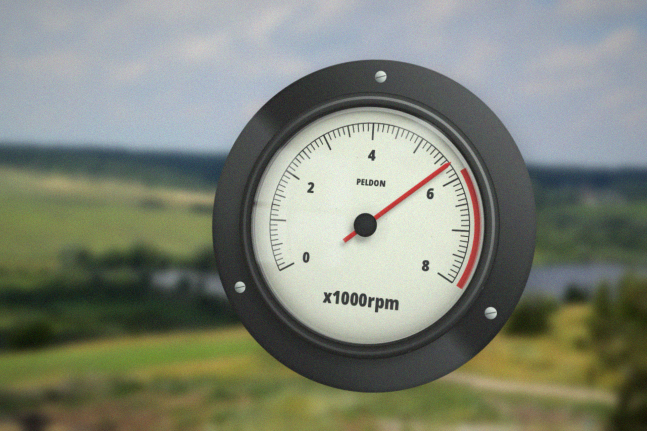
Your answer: 5700 rpm
